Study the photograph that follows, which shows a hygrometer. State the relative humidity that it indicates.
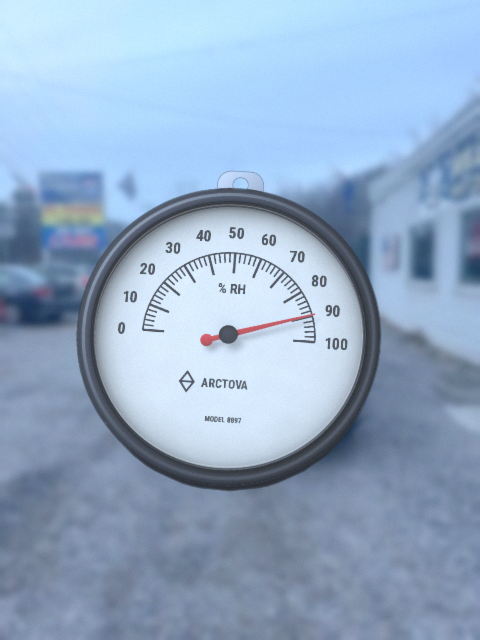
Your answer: 90 %
